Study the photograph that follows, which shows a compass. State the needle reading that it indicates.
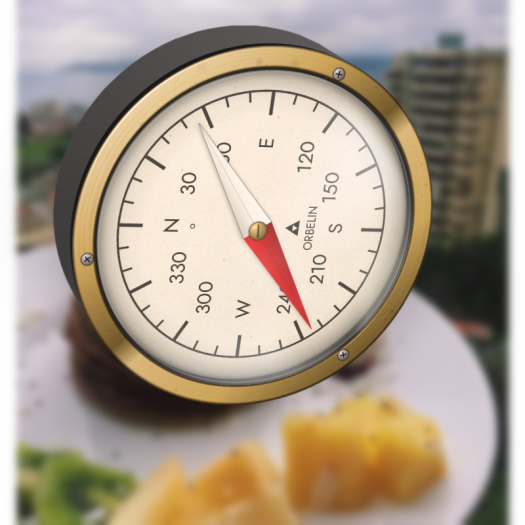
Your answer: 235 °
